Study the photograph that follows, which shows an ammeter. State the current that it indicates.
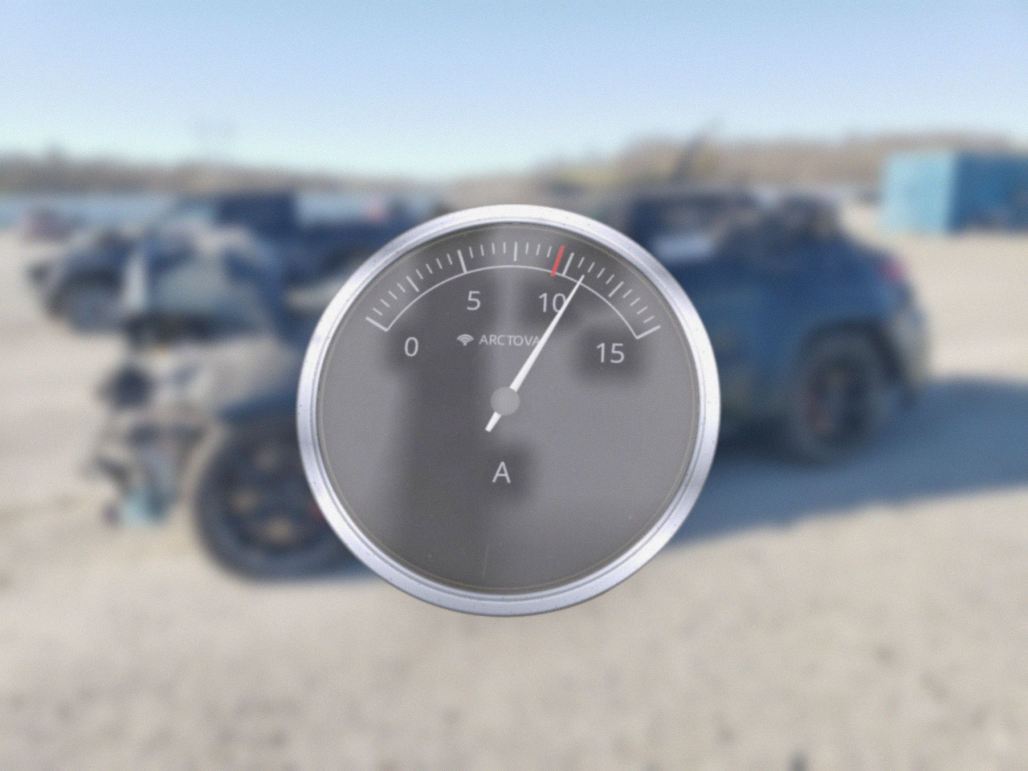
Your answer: 11 A
